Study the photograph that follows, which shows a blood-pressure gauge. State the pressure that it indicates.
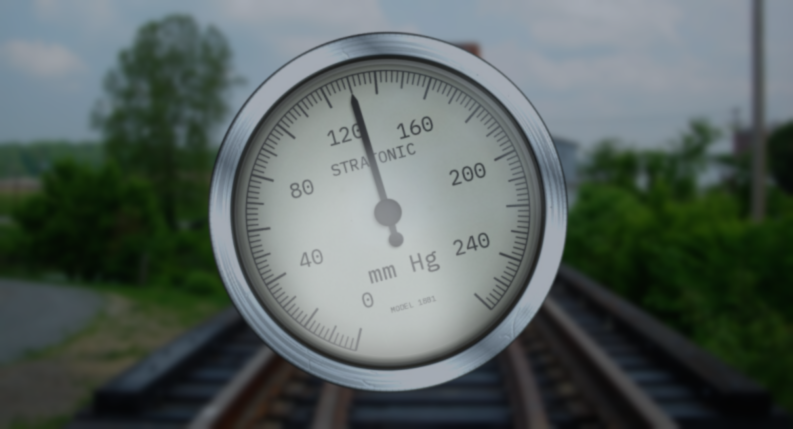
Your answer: 130 mmHg
